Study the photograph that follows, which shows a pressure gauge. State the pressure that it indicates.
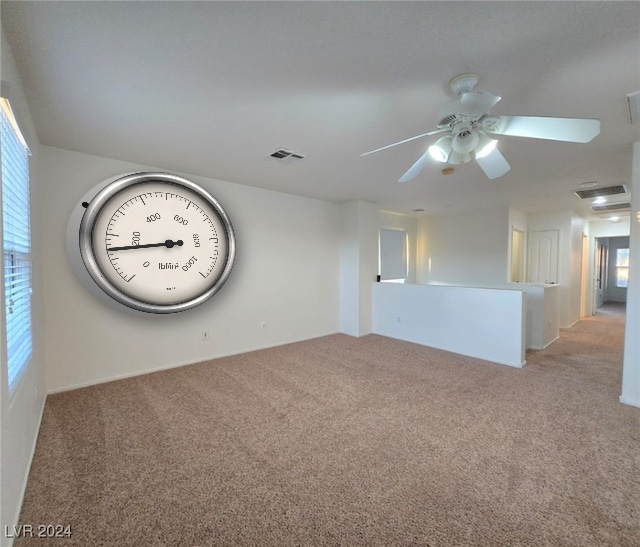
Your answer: 140 psi
